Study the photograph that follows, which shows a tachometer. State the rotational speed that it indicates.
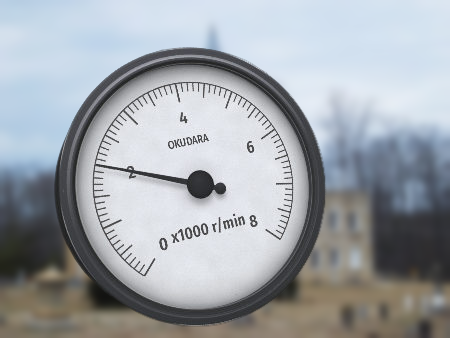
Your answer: 2000 rpm
